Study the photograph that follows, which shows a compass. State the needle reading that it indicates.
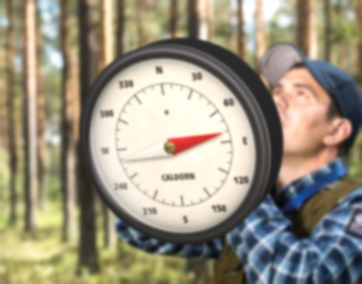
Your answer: 80 °
